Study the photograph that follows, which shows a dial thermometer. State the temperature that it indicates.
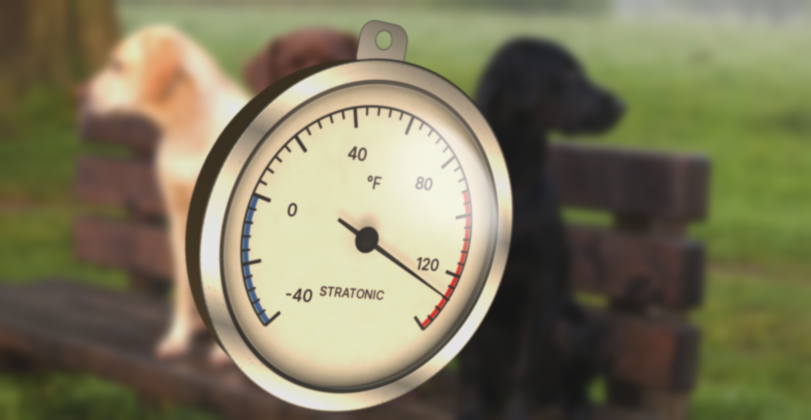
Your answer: 128 °F
